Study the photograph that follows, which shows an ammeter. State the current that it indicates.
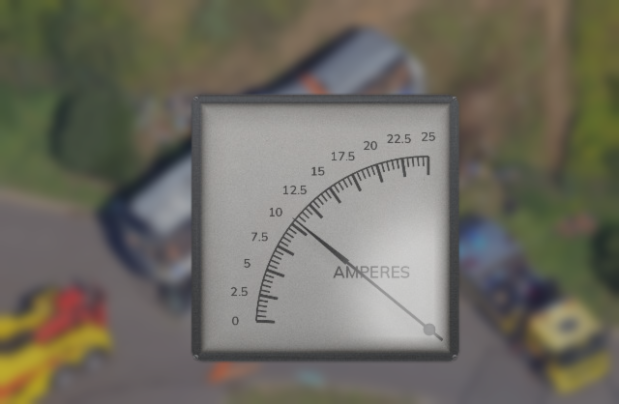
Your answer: 10.5 A
